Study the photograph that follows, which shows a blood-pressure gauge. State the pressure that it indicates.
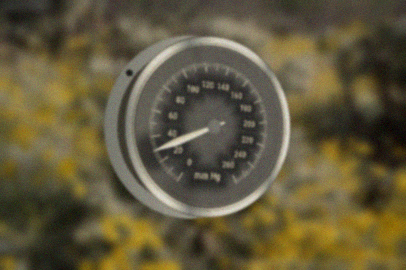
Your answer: 30 mmHg
